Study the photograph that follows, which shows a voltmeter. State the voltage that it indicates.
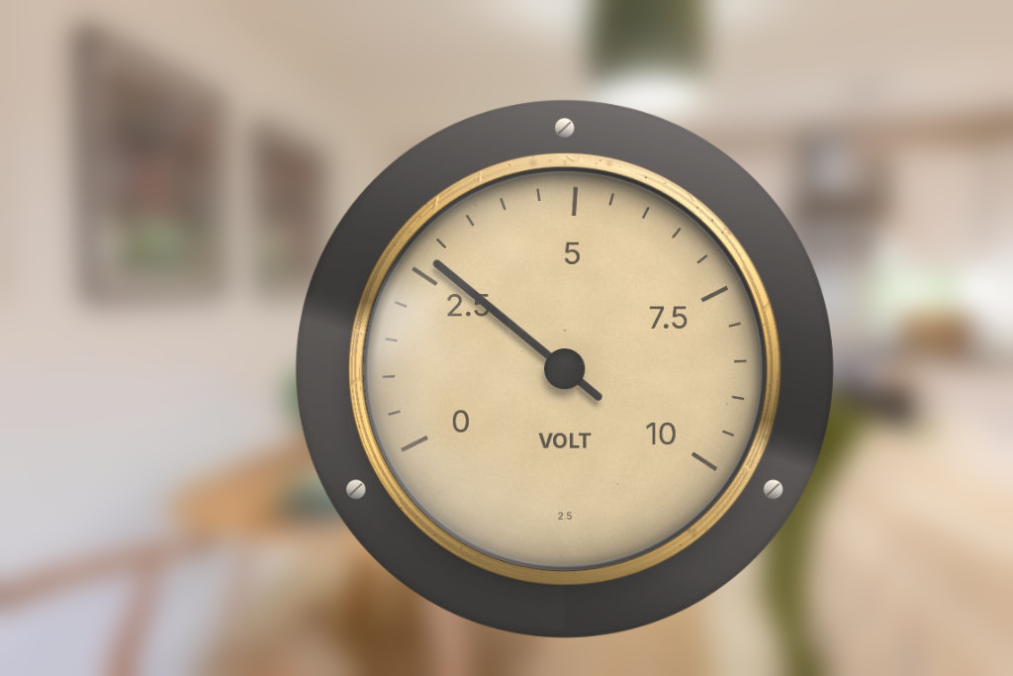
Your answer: 2.75 V
